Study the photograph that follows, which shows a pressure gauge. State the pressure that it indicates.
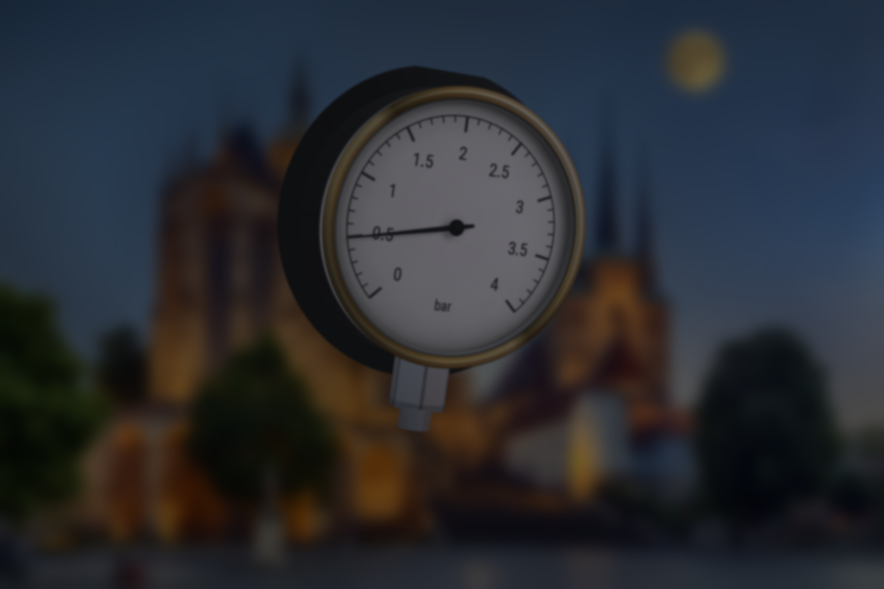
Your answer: 0.5 bar
